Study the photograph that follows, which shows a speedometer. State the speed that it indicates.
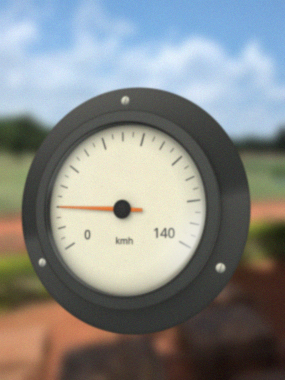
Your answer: 20 km/h
